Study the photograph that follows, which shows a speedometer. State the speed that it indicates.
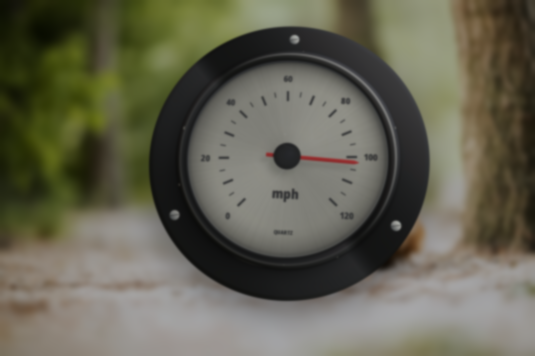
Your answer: 102.5 mph
